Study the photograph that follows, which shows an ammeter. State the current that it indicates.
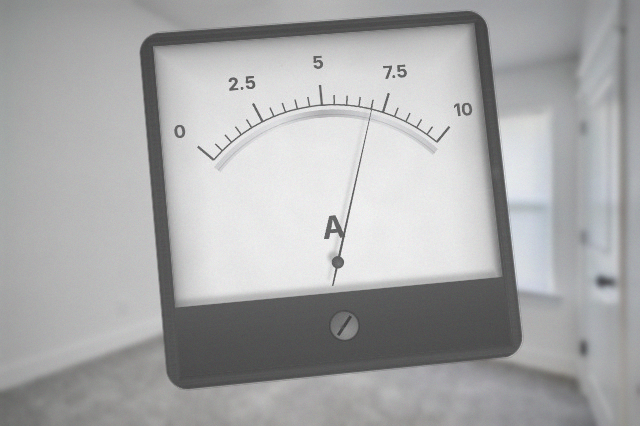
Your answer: 7 A
